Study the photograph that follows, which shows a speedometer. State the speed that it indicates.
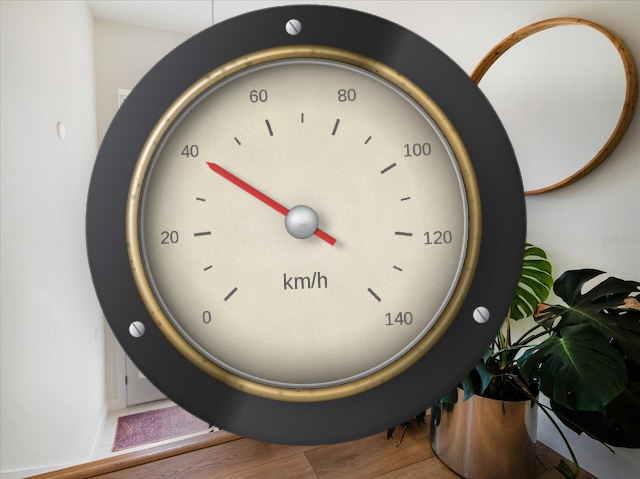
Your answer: 40 km/h
